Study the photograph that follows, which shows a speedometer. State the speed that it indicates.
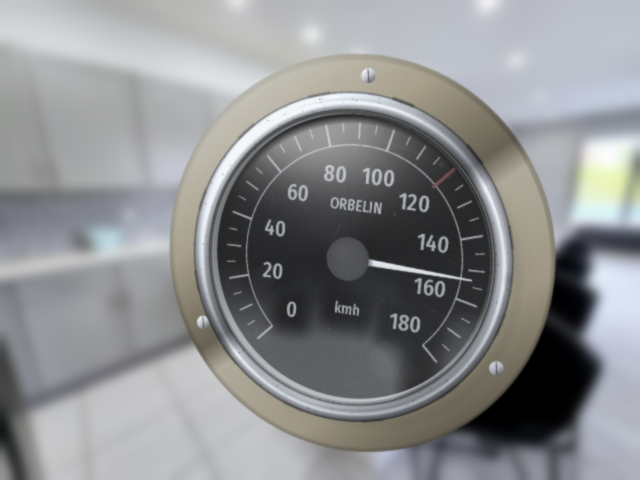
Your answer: 152.5 km/h
